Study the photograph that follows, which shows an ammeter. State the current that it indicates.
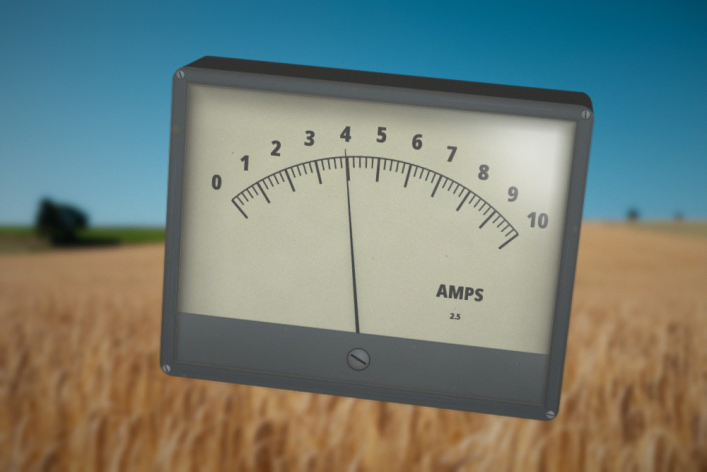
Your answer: 4 A
